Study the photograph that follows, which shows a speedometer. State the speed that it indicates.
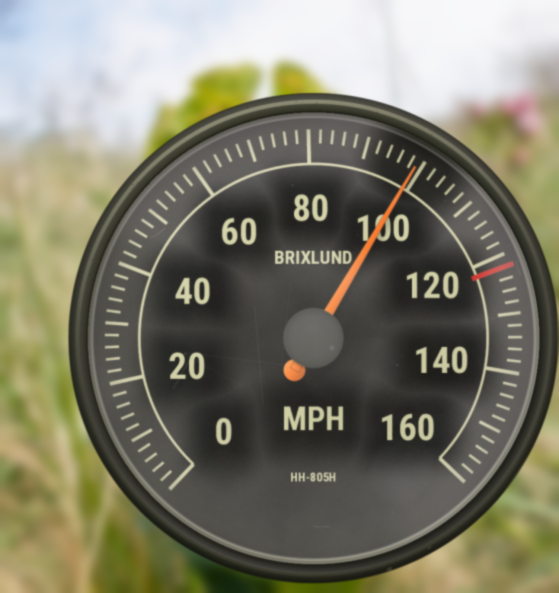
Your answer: 99 mph
